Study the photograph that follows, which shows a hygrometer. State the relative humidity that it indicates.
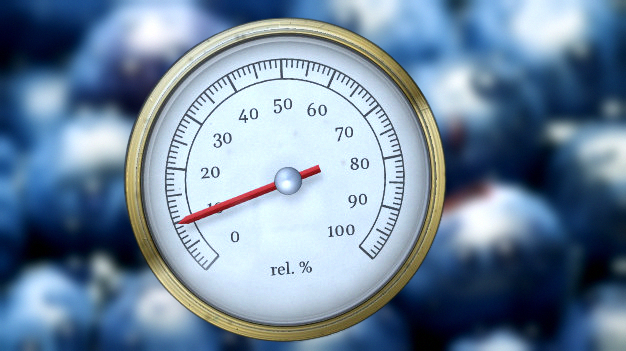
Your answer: 10 %
